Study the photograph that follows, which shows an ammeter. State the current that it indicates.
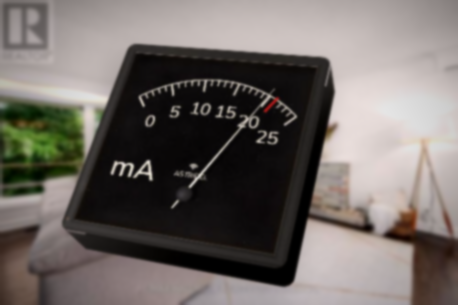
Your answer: 20 mA
